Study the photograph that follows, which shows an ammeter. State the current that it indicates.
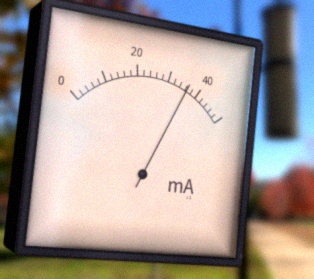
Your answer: 36 mA
